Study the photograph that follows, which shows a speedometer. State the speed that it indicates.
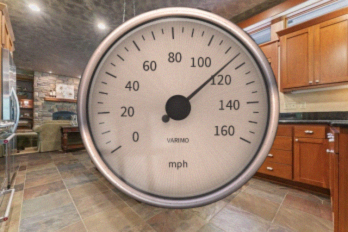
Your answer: 115 mph
